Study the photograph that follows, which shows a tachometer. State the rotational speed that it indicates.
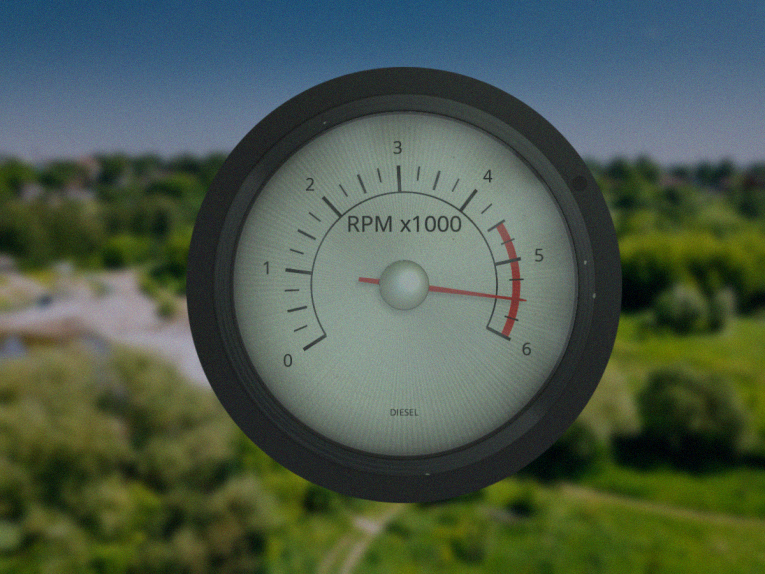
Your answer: 5500 rpm
